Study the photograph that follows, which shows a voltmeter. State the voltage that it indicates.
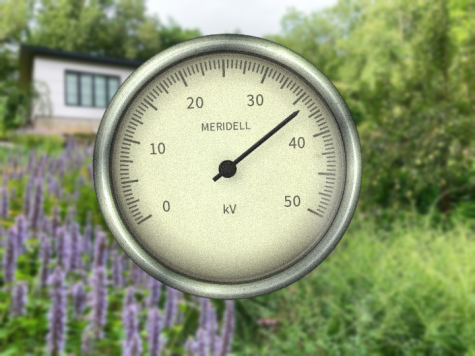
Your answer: 36 kV
